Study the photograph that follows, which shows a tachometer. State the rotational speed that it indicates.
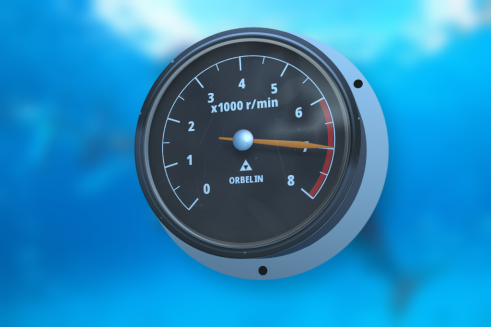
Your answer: 7000 rpm
